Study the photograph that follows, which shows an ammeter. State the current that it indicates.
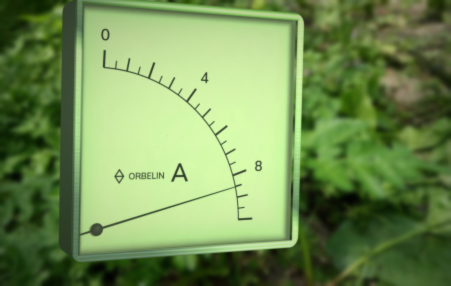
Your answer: 8.5 A
